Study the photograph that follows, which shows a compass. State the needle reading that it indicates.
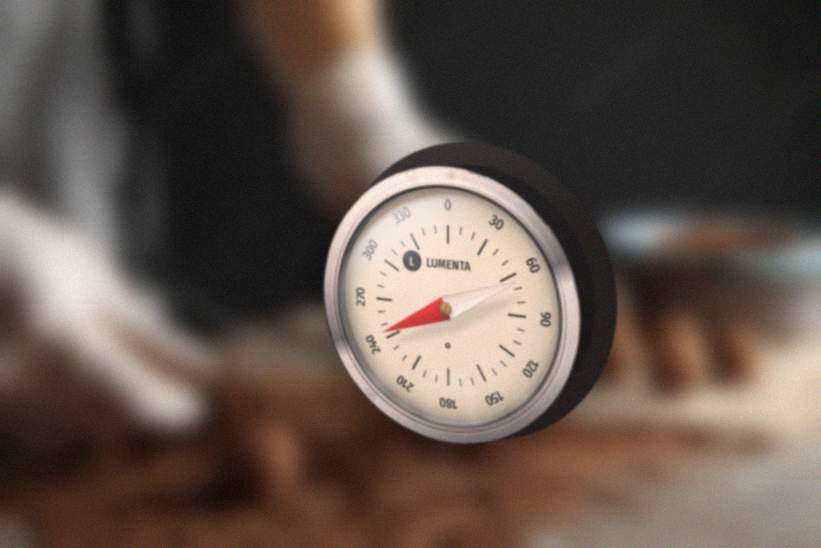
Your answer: 245 °
